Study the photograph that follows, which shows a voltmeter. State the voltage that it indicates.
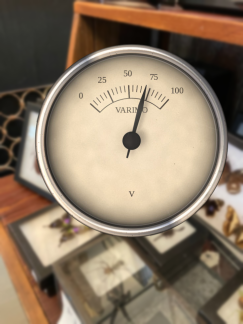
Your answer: 70 V
